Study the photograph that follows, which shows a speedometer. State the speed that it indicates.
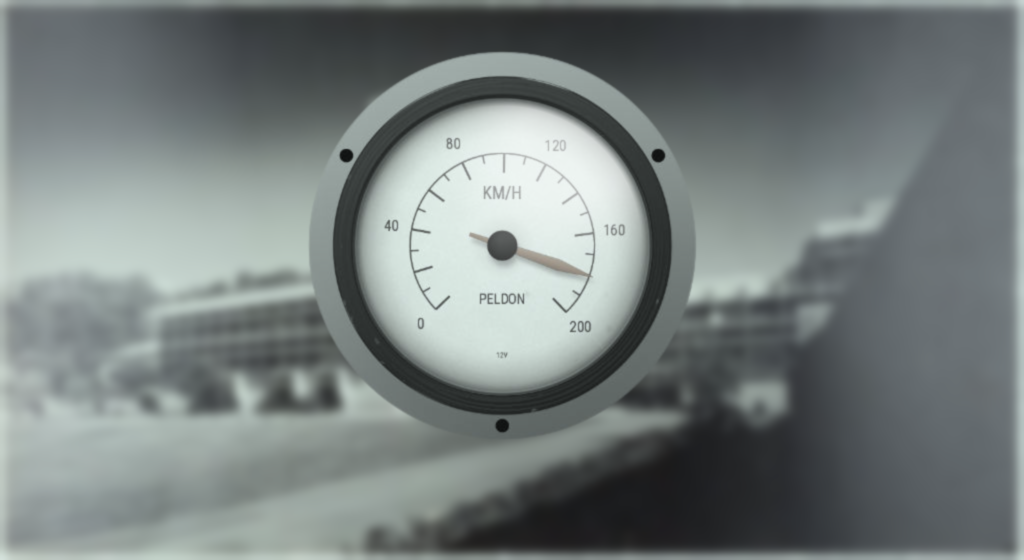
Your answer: 180 km/h
